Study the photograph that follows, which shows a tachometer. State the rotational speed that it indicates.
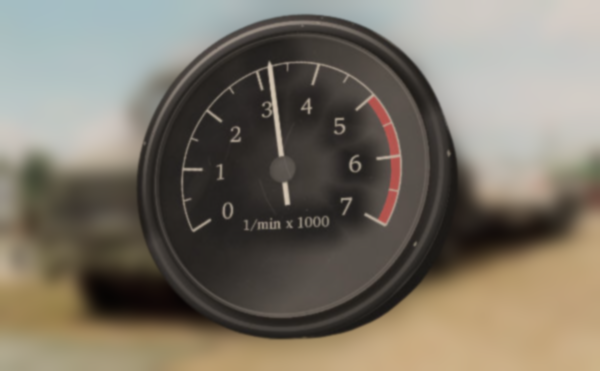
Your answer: 3250 rpm
